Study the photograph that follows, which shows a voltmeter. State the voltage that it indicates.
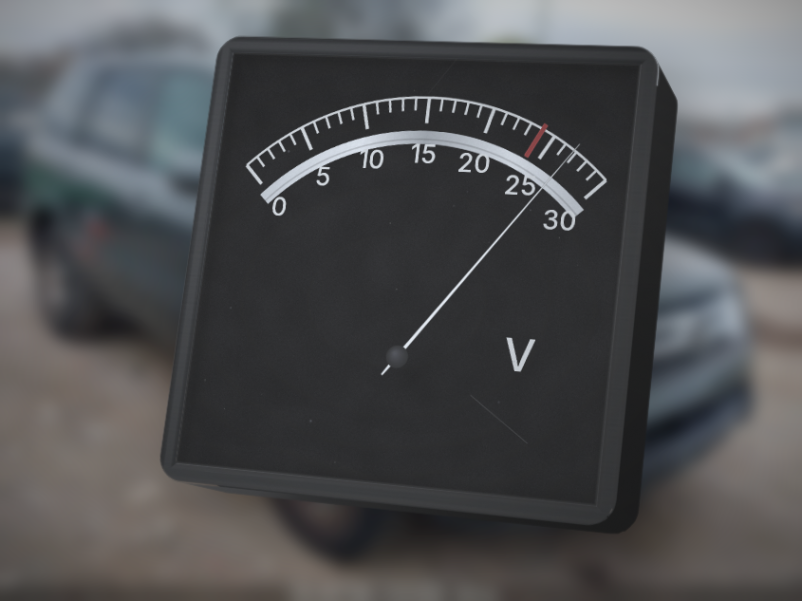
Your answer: 27 V
